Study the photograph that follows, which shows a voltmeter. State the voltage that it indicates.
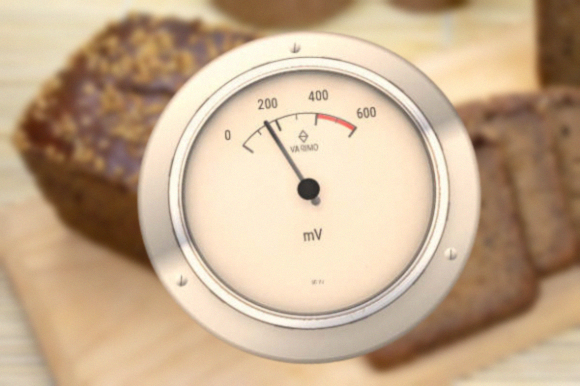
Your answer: 150 mV
